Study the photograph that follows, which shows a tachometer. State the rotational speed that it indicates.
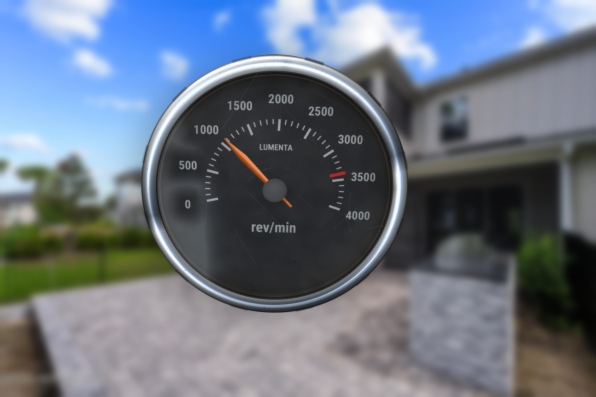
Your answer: 1100 rpm
